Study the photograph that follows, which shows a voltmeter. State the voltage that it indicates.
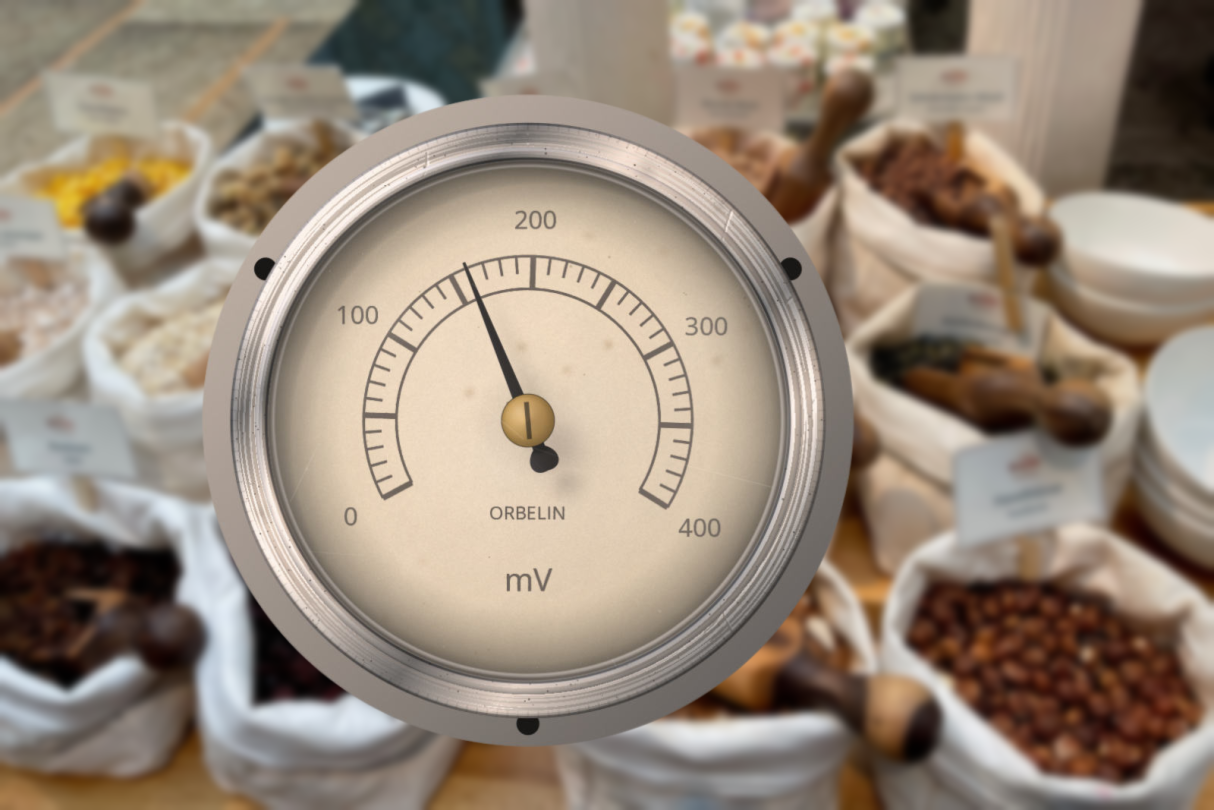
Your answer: 160 mV
